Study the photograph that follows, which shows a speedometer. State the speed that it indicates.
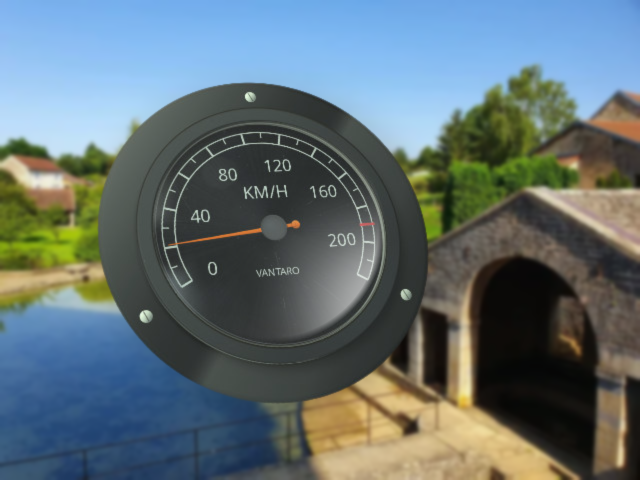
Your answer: 20 km/h
